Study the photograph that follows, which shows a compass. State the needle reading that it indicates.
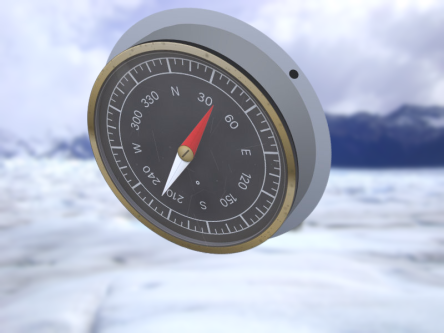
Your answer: 40 °
